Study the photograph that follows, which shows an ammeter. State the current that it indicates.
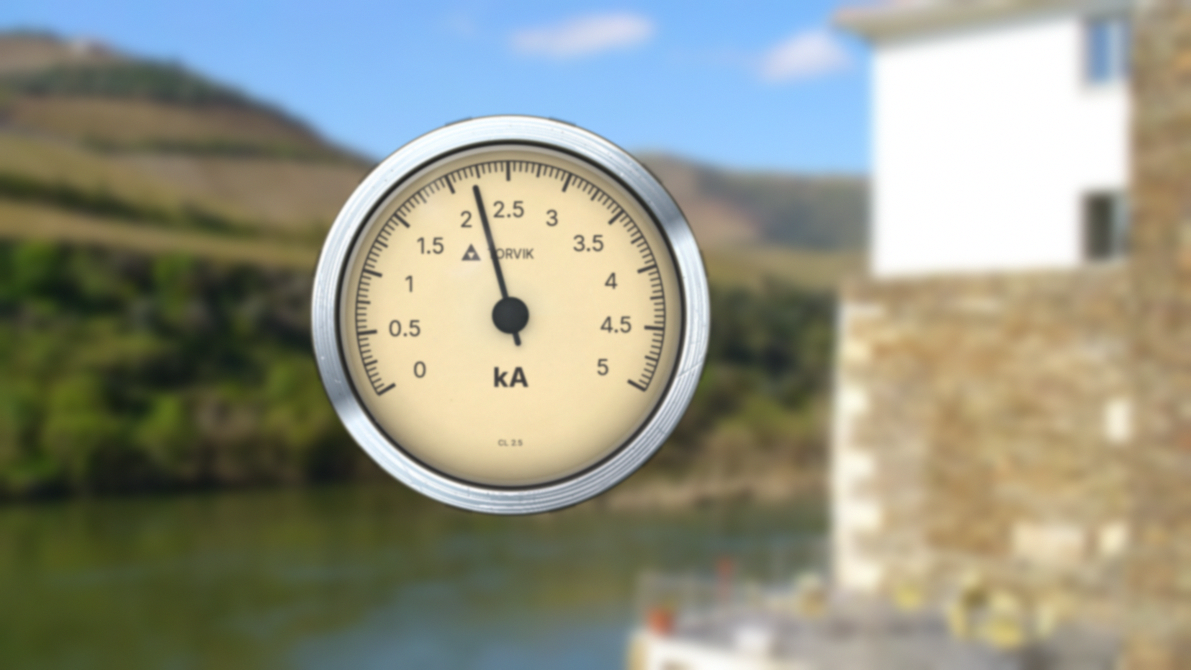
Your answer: 2.2 kA
